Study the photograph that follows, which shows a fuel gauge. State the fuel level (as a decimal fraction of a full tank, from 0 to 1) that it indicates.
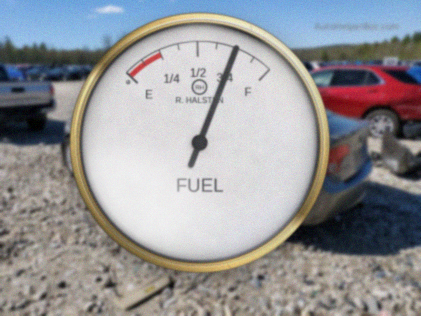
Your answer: 0.75
